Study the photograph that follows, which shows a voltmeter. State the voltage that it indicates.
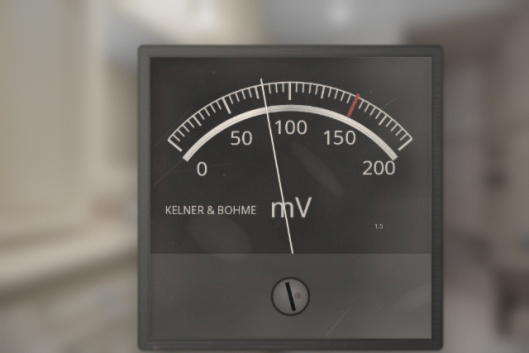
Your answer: 80 mV
